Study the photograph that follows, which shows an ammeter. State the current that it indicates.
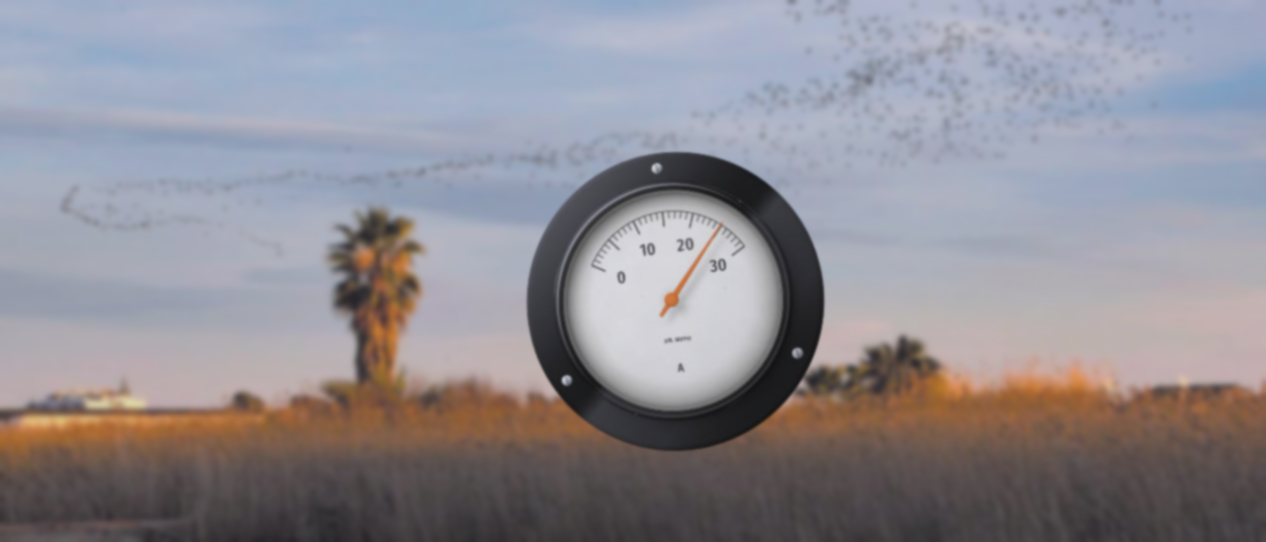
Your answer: 25 A
